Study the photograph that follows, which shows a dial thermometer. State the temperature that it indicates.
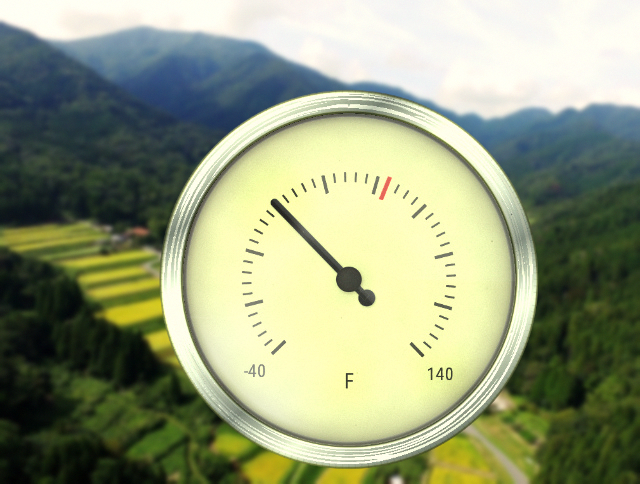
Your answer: 20 °F
